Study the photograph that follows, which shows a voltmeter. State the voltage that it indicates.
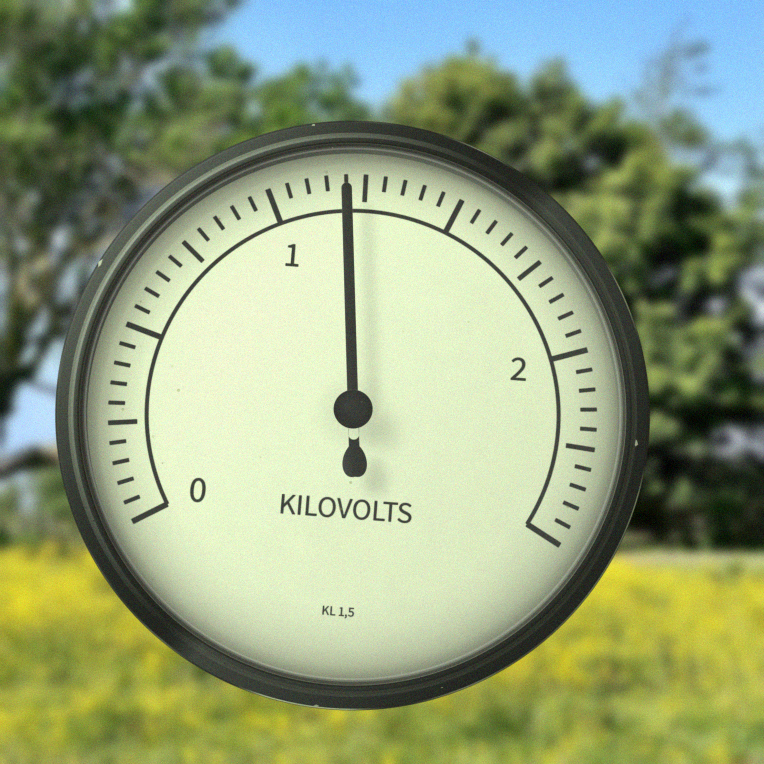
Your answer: 1.2 kV
